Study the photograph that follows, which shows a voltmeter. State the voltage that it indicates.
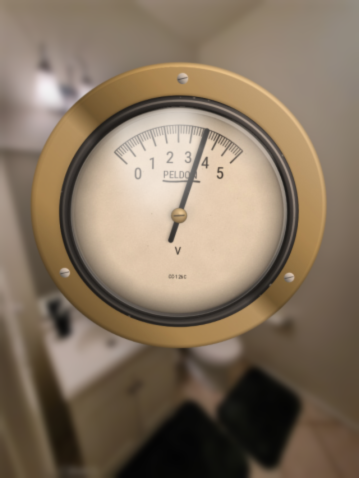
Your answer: 3.5 V
